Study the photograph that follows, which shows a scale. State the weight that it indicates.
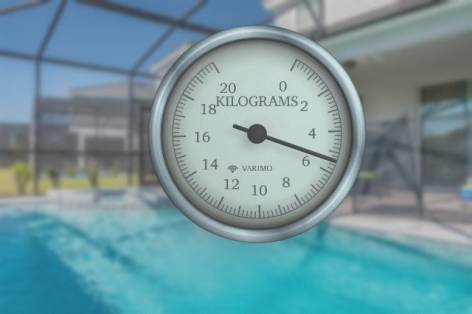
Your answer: 5.4 kg
